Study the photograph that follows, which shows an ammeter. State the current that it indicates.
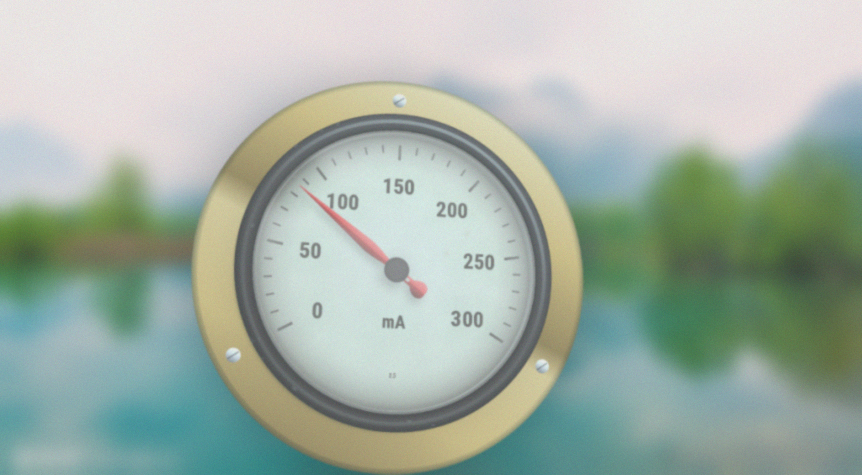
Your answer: 85 mA
